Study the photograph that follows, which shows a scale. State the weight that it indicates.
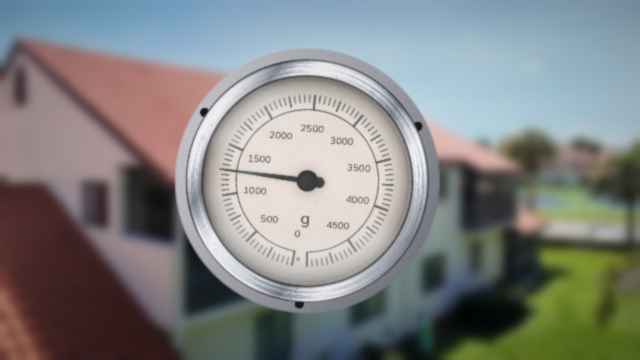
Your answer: 1250 g
